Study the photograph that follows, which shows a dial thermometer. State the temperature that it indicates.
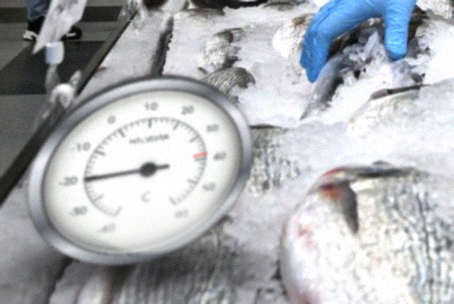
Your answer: -20 °C
